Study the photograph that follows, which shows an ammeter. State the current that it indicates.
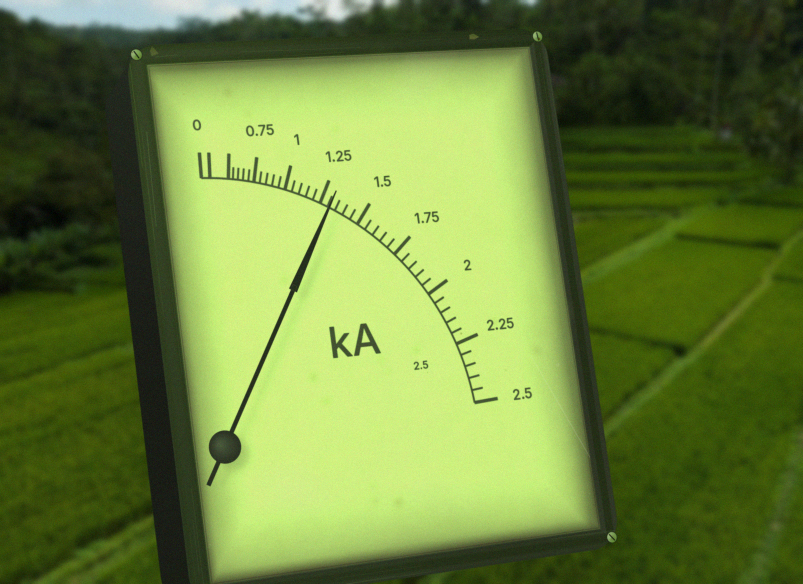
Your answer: 1.3 kA
